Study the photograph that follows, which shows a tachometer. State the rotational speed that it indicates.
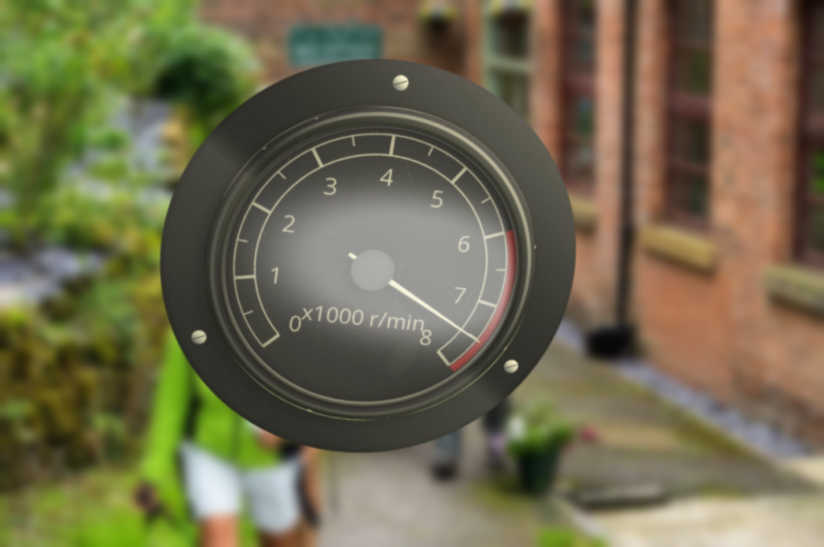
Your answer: 7500 rpm
